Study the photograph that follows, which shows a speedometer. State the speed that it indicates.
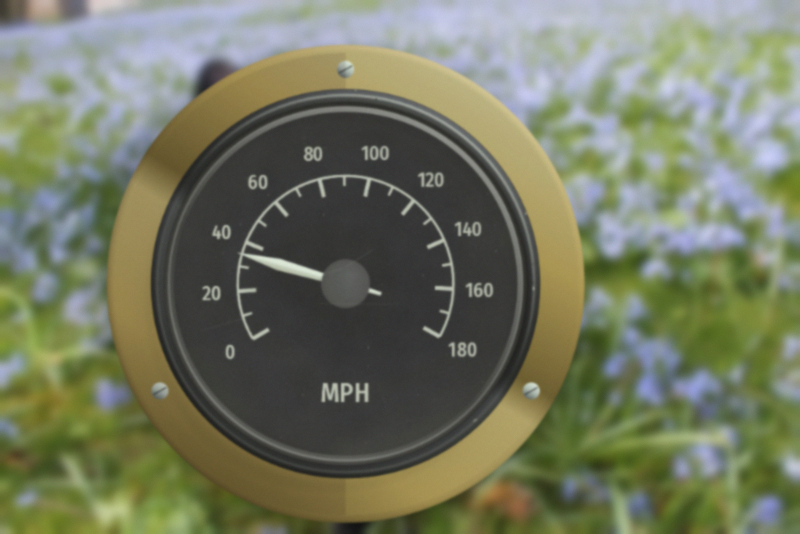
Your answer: 35 mph
